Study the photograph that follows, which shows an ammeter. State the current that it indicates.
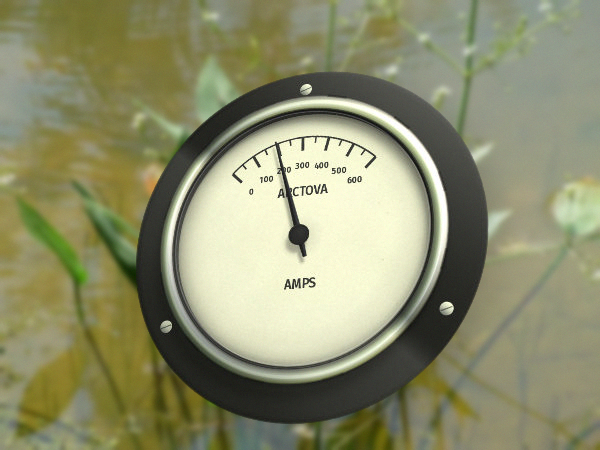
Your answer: 200 A
